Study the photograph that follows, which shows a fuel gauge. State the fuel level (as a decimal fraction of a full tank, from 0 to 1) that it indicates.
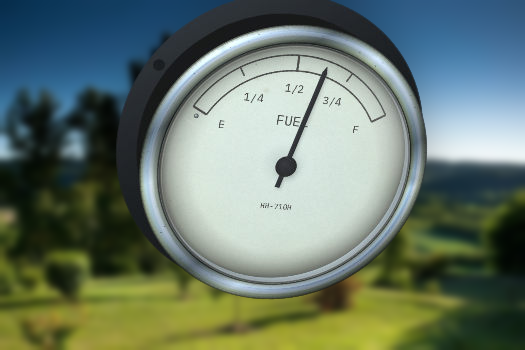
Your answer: 0.625
